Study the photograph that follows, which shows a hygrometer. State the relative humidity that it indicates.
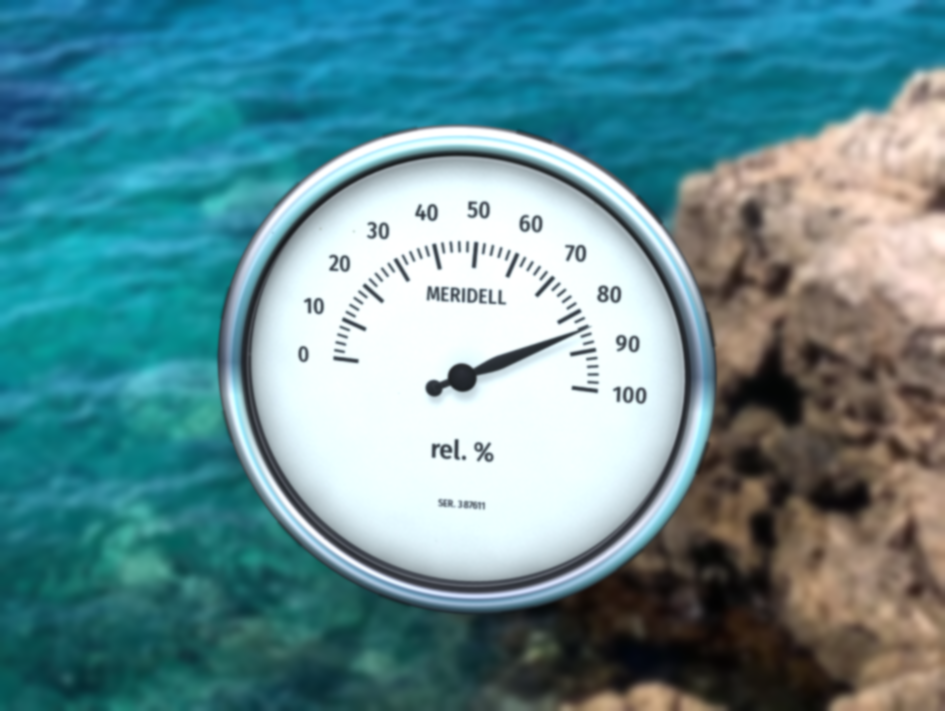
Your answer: 84 %
